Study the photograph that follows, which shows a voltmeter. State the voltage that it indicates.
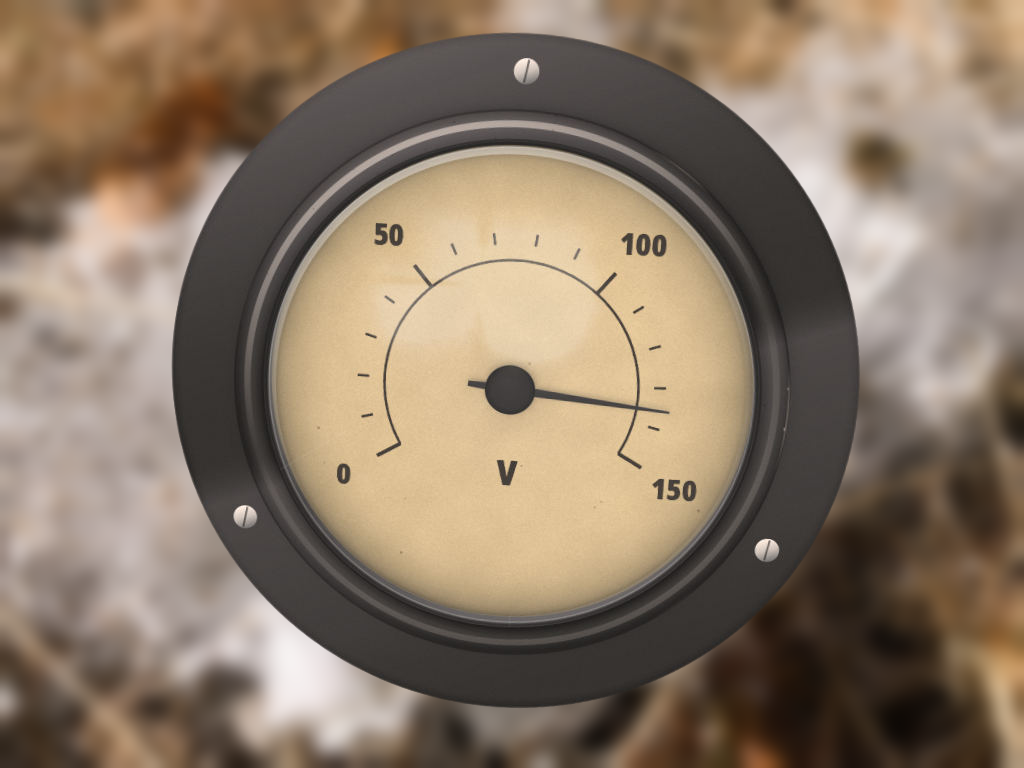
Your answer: 135 V
